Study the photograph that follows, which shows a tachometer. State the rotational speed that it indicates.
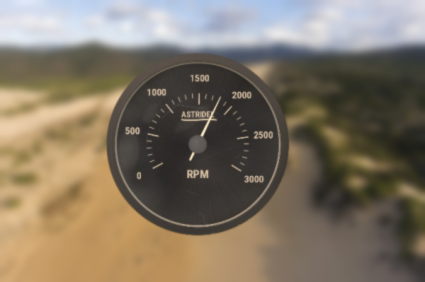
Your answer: 1800 rpm
